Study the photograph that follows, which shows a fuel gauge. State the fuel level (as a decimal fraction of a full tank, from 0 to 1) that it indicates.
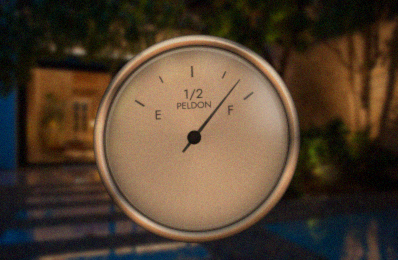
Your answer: 0.875
